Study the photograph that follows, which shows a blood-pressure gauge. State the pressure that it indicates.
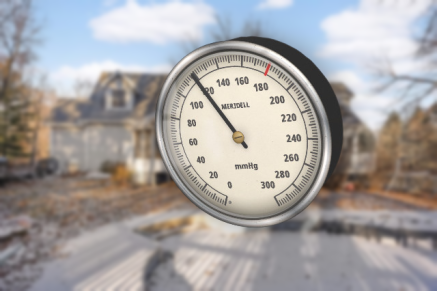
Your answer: 120 mmHg
